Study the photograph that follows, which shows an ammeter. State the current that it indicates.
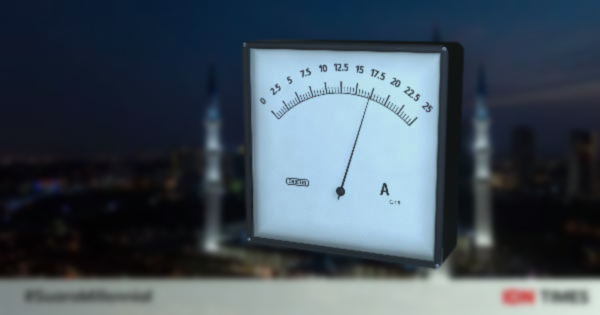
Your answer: 17.5 A
